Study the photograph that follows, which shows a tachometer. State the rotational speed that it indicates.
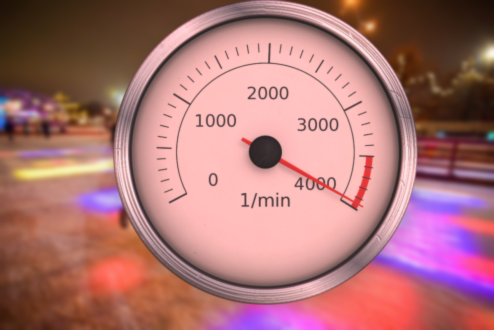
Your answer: 3950 rpm
